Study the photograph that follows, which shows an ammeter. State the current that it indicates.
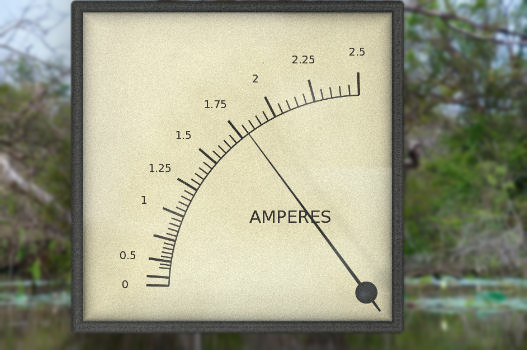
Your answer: 1.8 A
